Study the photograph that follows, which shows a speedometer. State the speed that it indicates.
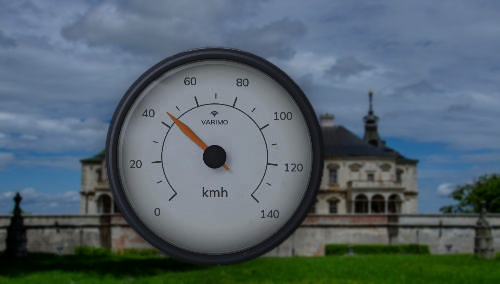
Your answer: 45 km/h
